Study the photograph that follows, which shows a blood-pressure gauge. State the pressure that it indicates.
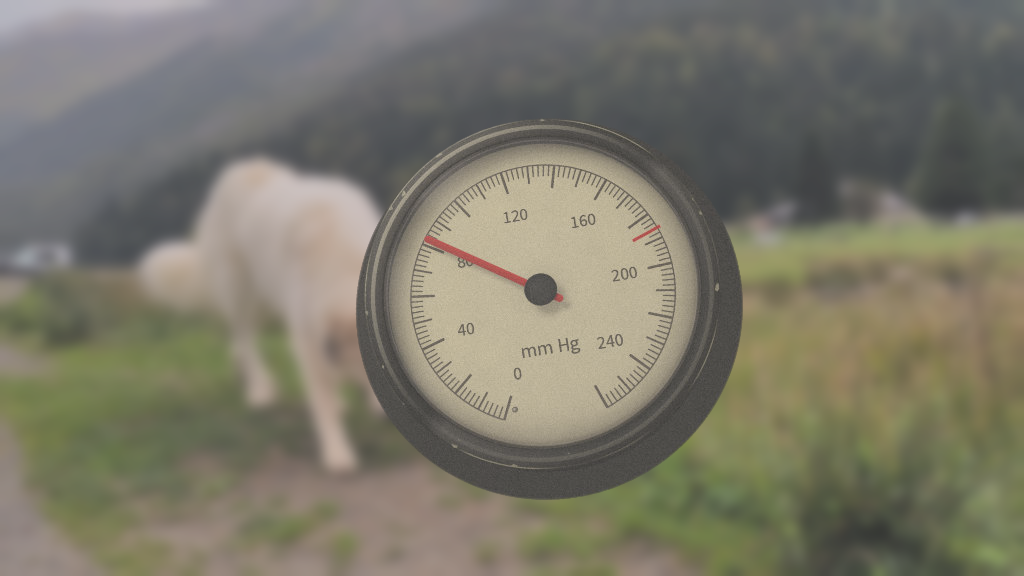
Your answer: 82 mmHg
